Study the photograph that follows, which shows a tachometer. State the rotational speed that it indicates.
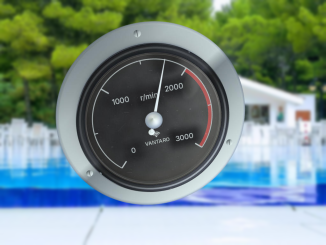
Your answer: 1750 rpm
